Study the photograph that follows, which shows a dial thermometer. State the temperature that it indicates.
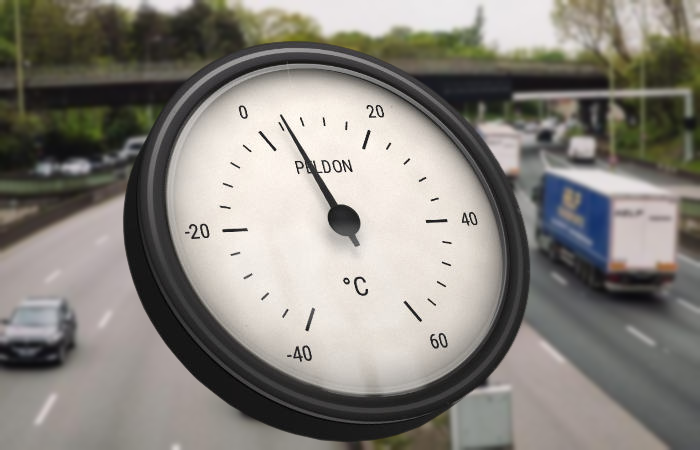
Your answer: 4 °C
